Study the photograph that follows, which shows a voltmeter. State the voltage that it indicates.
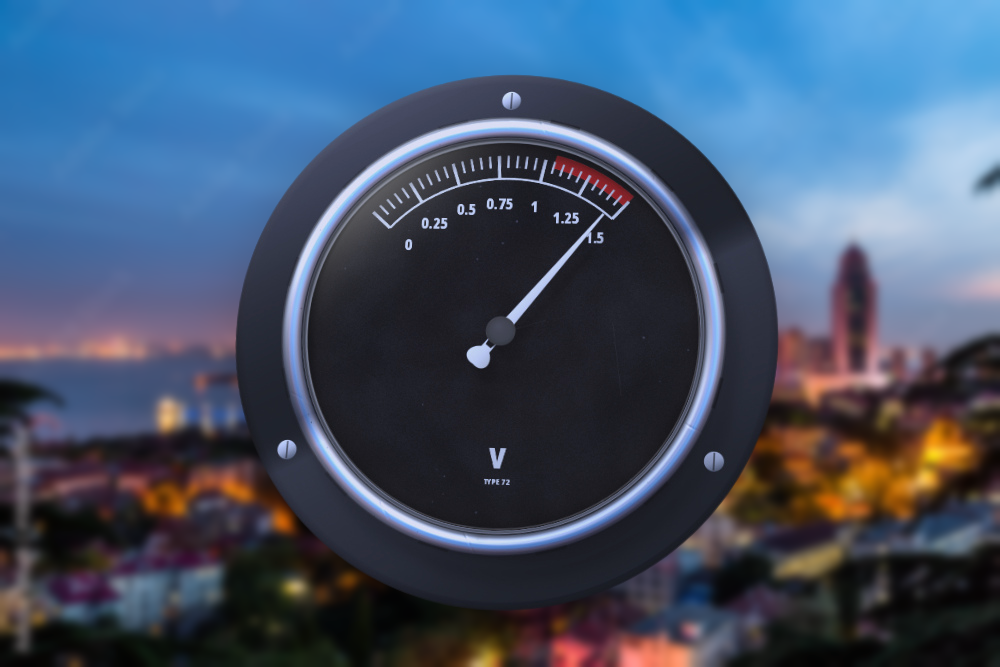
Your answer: 1.45 V
